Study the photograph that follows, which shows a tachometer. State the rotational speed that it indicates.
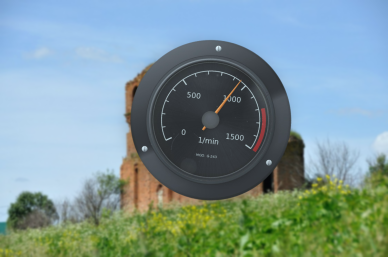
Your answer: 950 rpm
